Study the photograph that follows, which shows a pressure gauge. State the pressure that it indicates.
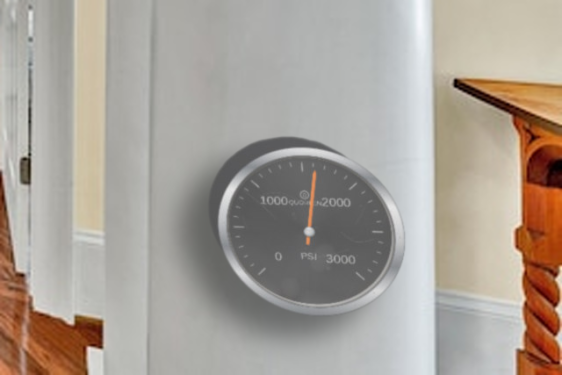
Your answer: 1600 psi
